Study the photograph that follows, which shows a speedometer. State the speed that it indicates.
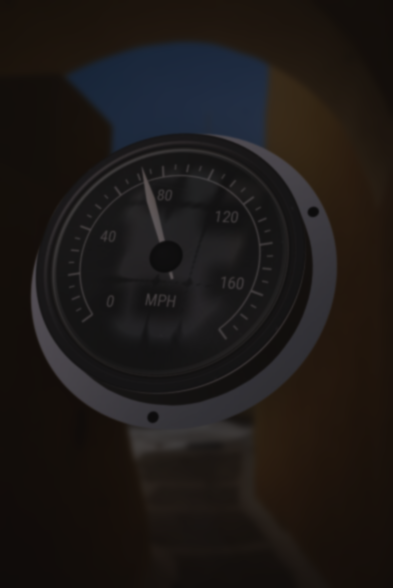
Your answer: 72.5 mph
